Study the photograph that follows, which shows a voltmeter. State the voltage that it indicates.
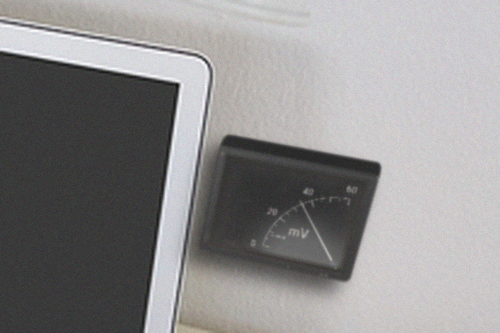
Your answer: 35 mV
